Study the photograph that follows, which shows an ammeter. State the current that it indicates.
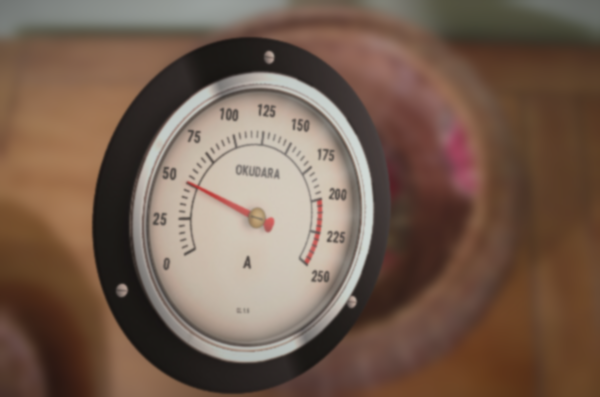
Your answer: 50 A
